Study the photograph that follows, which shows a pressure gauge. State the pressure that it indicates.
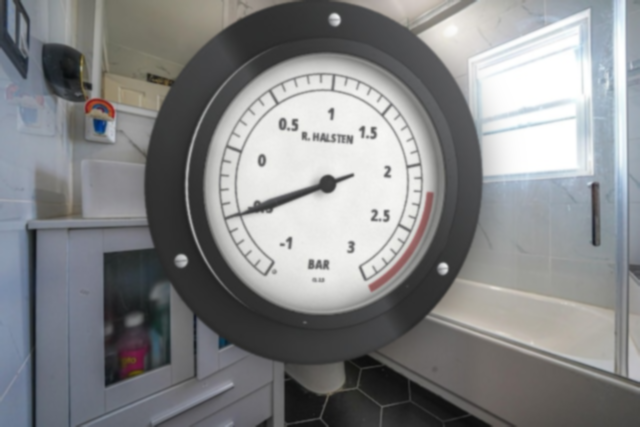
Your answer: -0.5 bar
